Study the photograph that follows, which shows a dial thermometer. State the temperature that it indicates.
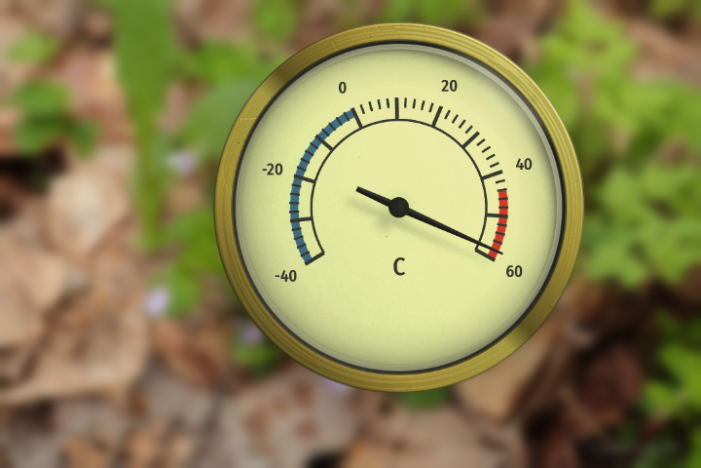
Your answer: 58 °C
